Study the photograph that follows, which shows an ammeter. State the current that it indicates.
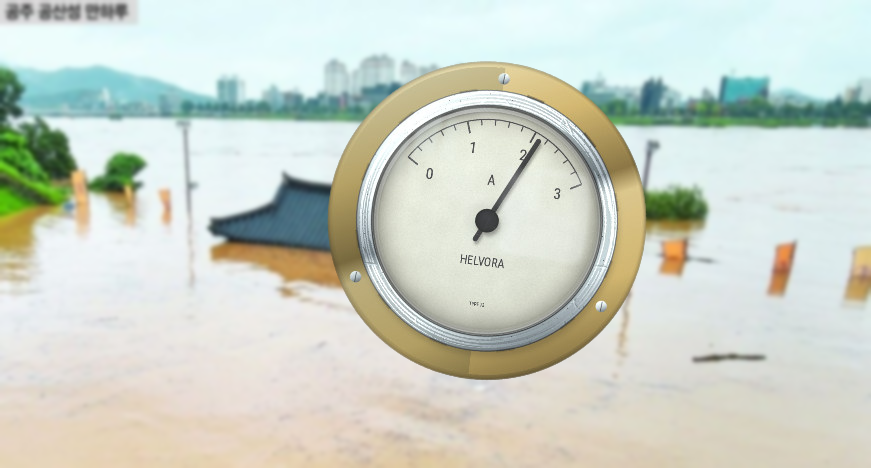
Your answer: 2.1 A
